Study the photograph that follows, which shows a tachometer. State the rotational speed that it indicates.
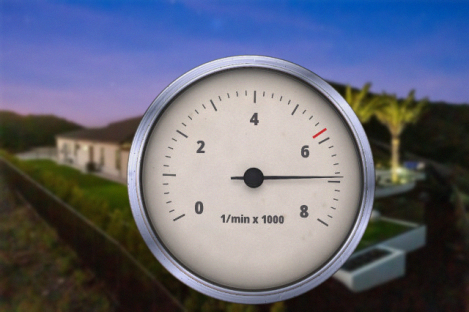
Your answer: 6900 rpm
